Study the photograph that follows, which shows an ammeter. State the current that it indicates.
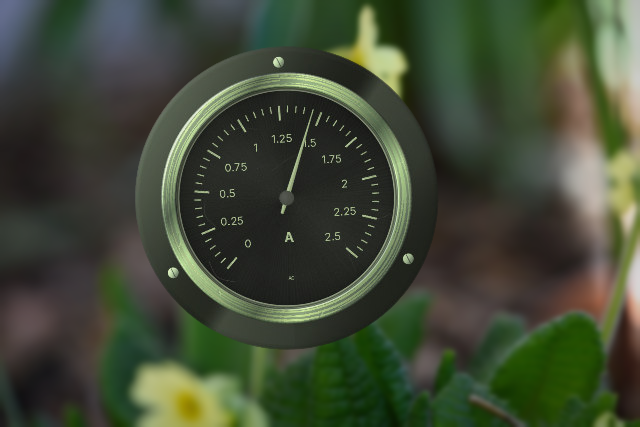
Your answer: 1.45 A
